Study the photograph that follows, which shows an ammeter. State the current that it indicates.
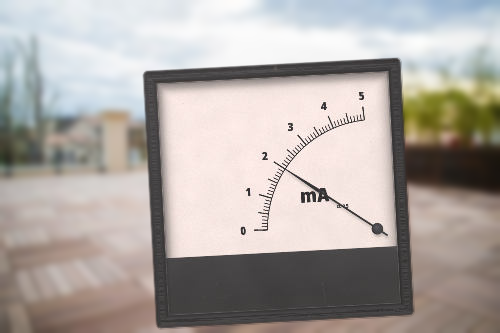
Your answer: 2 mA
